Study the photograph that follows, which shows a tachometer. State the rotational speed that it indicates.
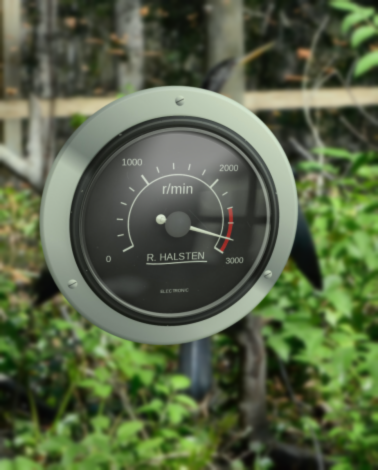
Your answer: 2800 rpm
